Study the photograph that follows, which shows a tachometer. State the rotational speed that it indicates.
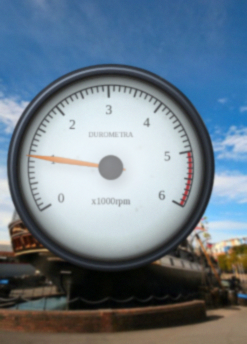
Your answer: 1000 rpm
